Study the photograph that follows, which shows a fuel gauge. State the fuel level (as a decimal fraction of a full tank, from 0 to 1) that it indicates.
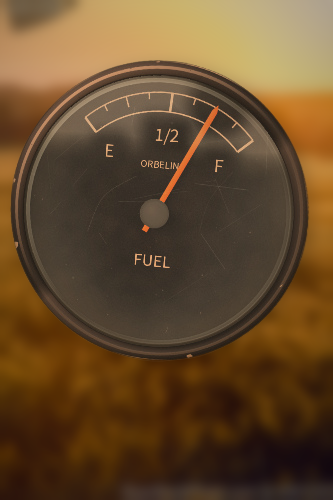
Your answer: 0.75
